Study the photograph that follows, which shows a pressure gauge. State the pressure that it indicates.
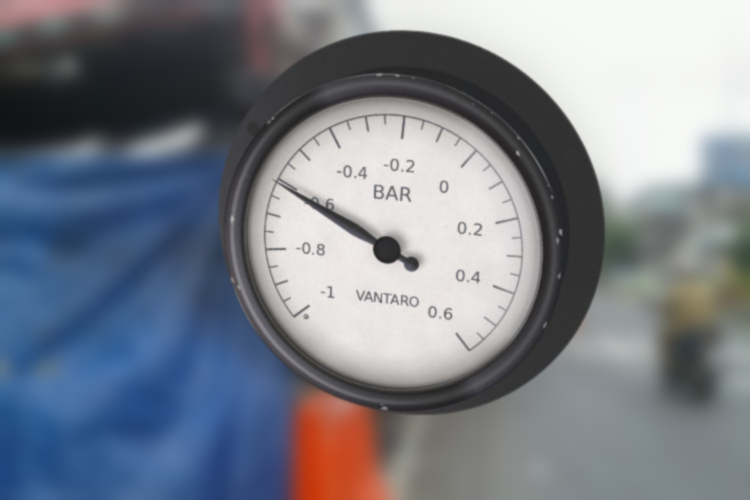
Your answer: -0.6 bar
